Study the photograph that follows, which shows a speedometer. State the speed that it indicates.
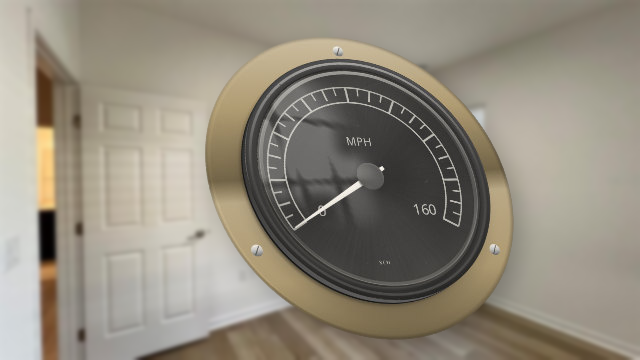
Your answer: 0 mph
